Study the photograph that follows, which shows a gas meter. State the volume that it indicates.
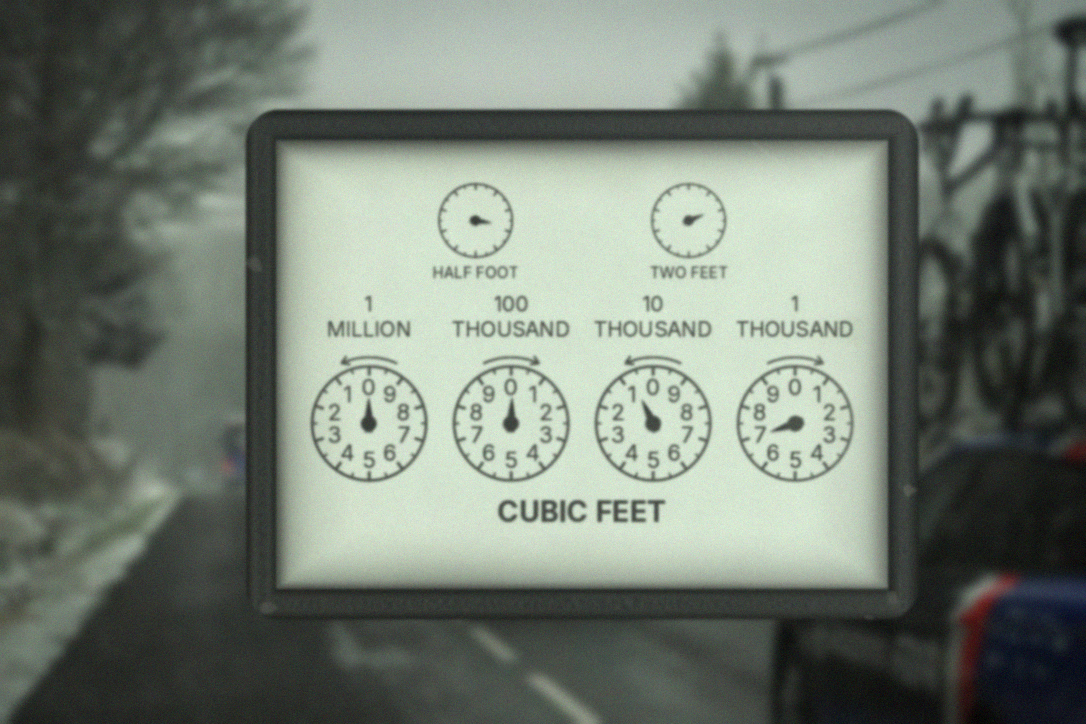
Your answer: 700 ft³
